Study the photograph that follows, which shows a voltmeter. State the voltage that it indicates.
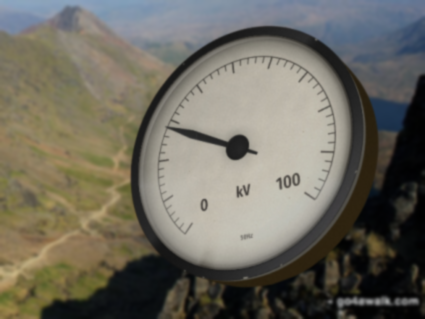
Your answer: 28 kV
